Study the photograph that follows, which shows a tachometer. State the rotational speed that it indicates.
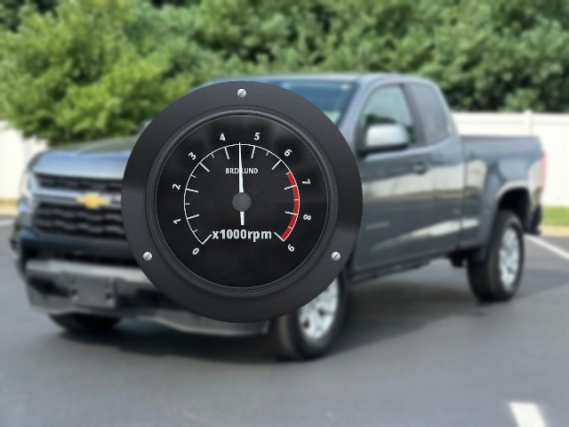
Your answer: 4500 rpm
